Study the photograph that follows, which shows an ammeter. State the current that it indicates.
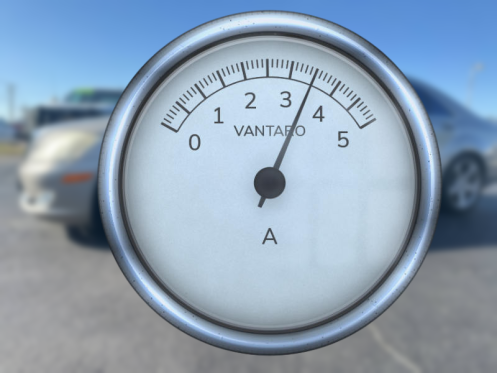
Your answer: 3.5 A
